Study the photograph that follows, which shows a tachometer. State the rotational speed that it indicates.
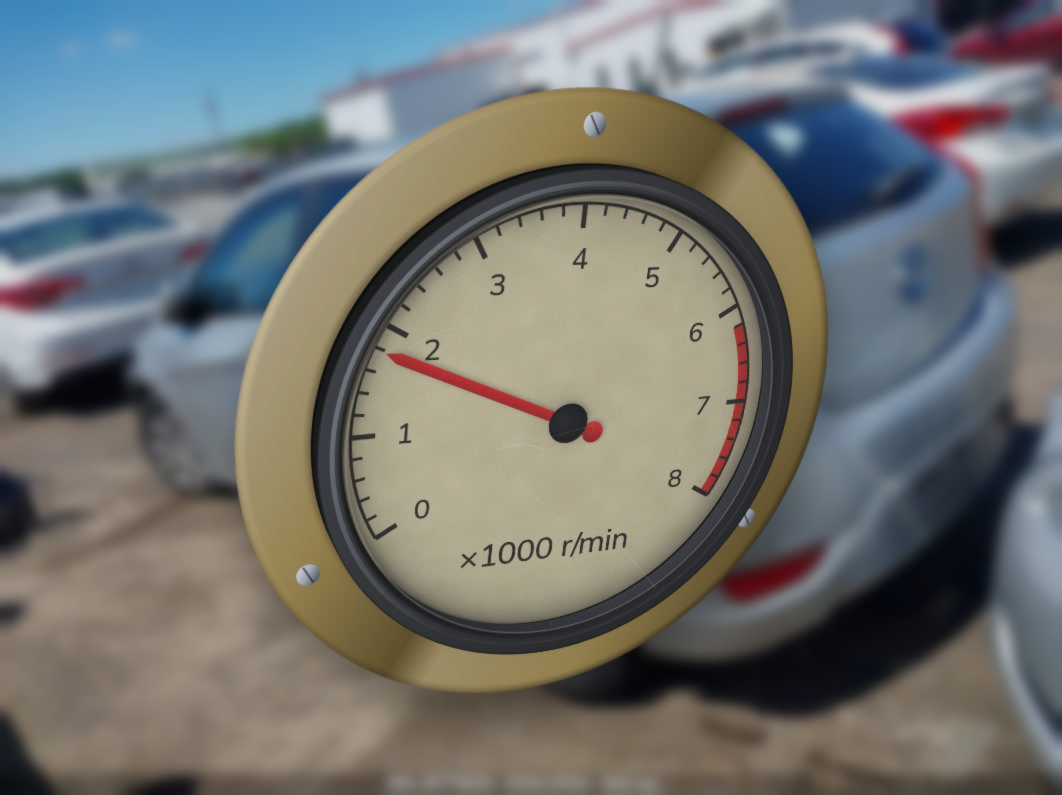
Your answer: 1800 rpm
